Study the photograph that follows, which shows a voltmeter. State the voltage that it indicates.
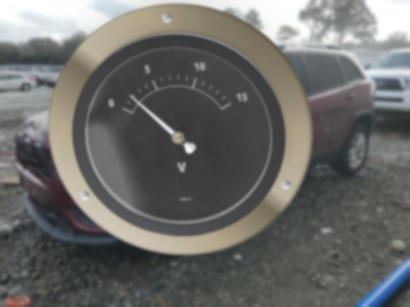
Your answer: 2 V
